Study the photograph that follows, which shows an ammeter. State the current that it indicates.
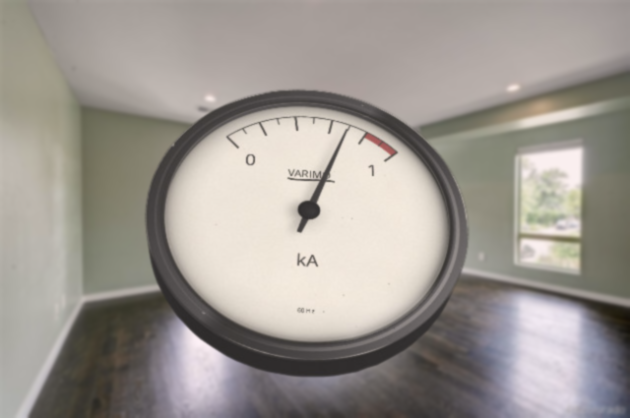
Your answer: 0.7 kA
